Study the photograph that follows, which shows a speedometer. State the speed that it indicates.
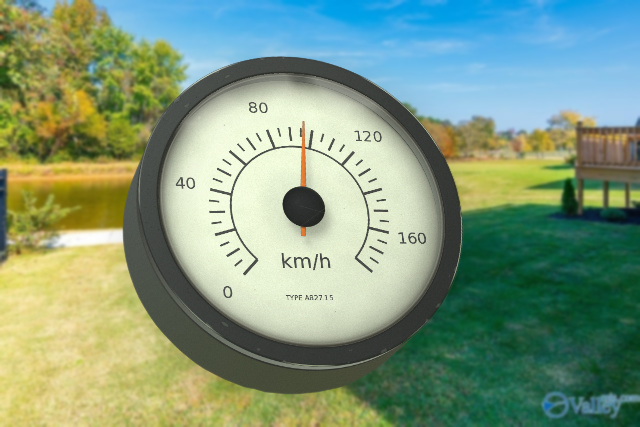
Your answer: 95 km/h
